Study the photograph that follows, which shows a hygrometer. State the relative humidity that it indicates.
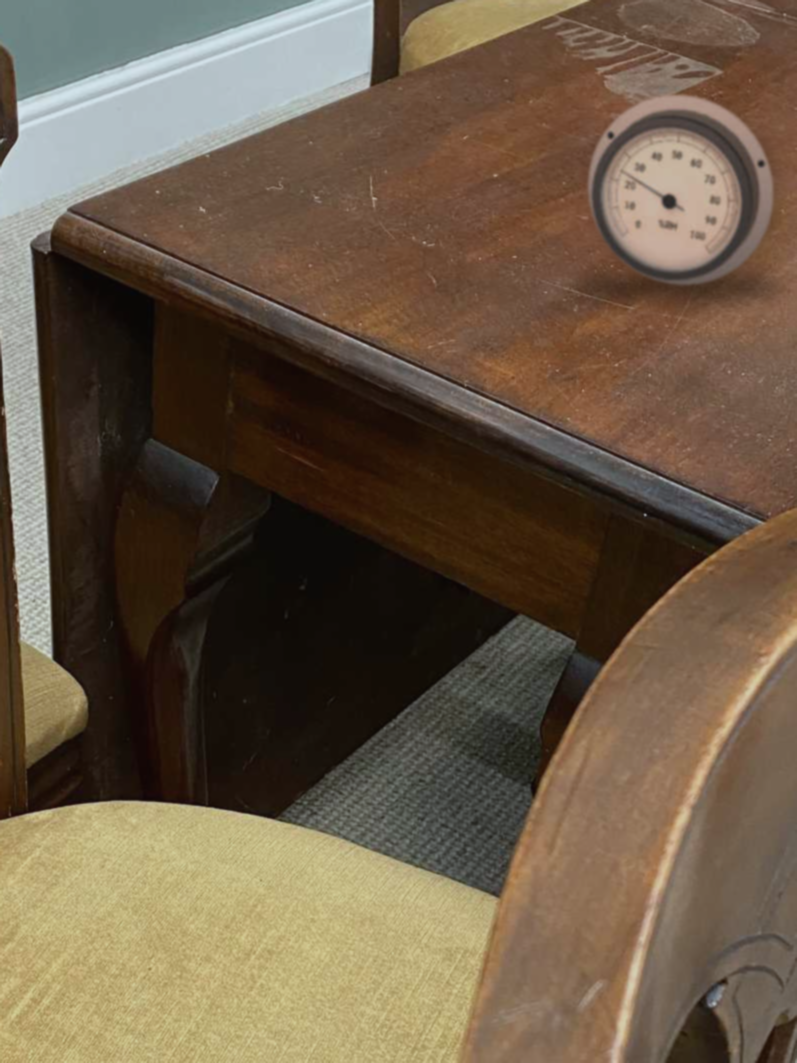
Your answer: 25 %
